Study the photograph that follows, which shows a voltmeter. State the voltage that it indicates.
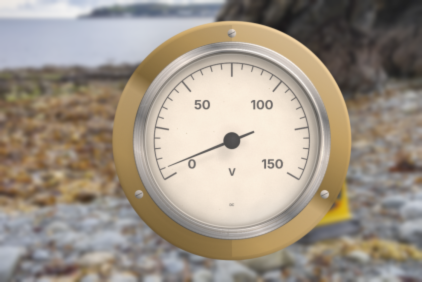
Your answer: 5 V
